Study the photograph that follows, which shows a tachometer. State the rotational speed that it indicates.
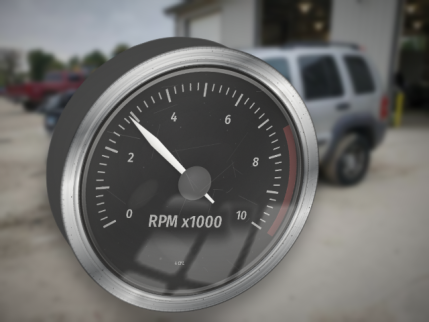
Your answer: 2900 rpm
